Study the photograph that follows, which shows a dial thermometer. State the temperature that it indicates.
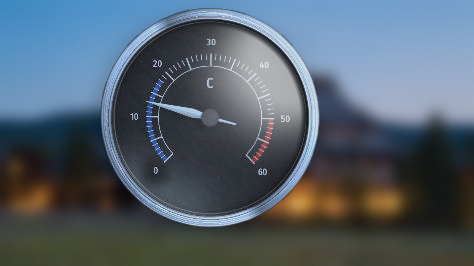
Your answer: 13 °C
